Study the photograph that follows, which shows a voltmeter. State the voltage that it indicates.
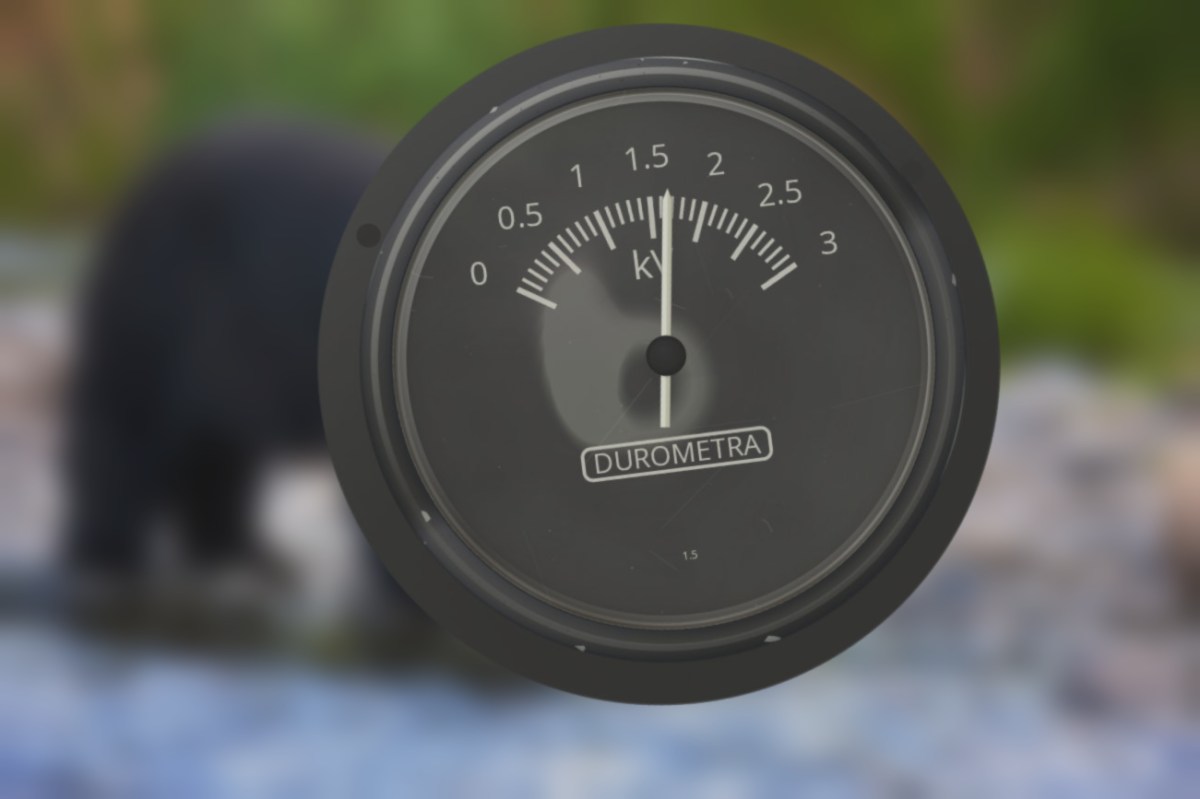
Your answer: 1.65 kV
